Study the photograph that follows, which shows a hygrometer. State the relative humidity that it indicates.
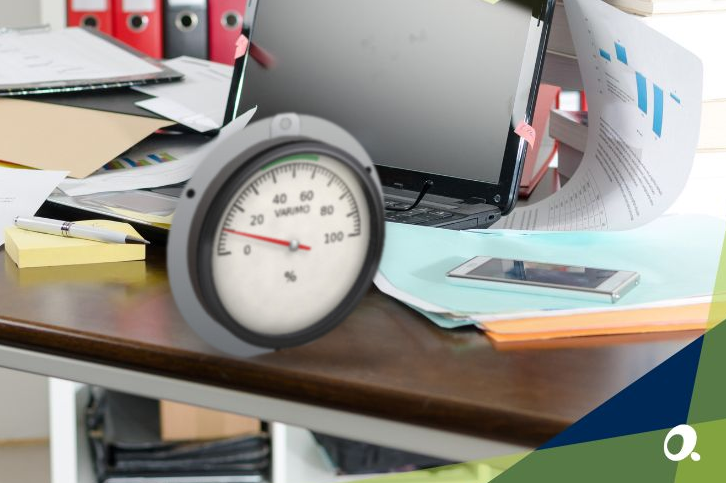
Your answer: 10 %
